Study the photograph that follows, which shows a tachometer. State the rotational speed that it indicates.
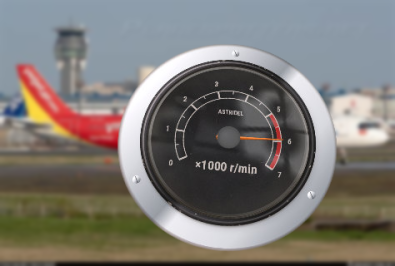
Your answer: 6000 rpm
